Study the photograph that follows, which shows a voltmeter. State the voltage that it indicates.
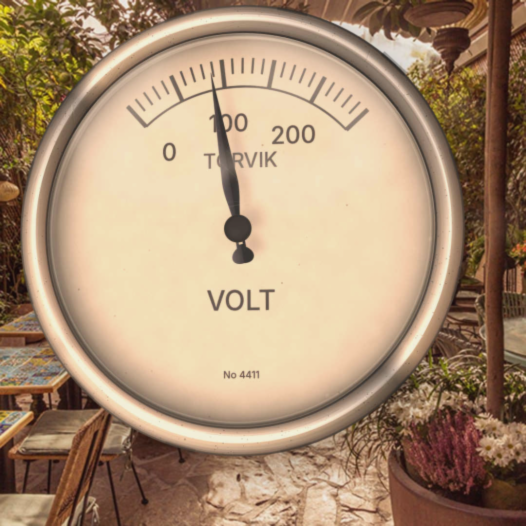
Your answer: 90 V
